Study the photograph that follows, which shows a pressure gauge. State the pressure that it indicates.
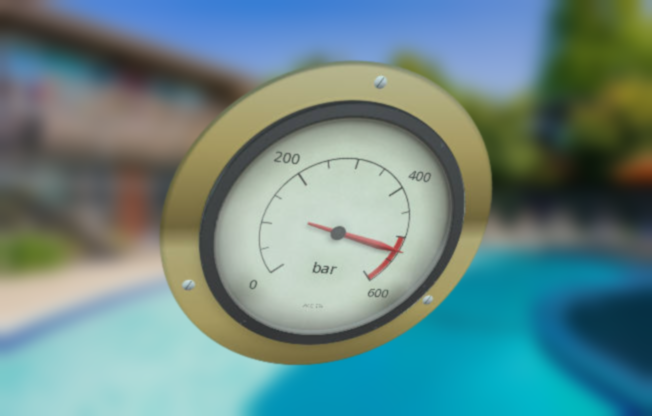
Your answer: 525 bar
